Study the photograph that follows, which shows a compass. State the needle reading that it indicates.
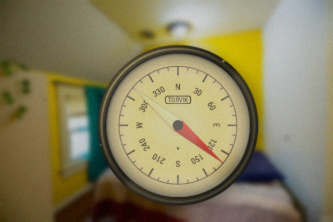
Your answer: 130 °
